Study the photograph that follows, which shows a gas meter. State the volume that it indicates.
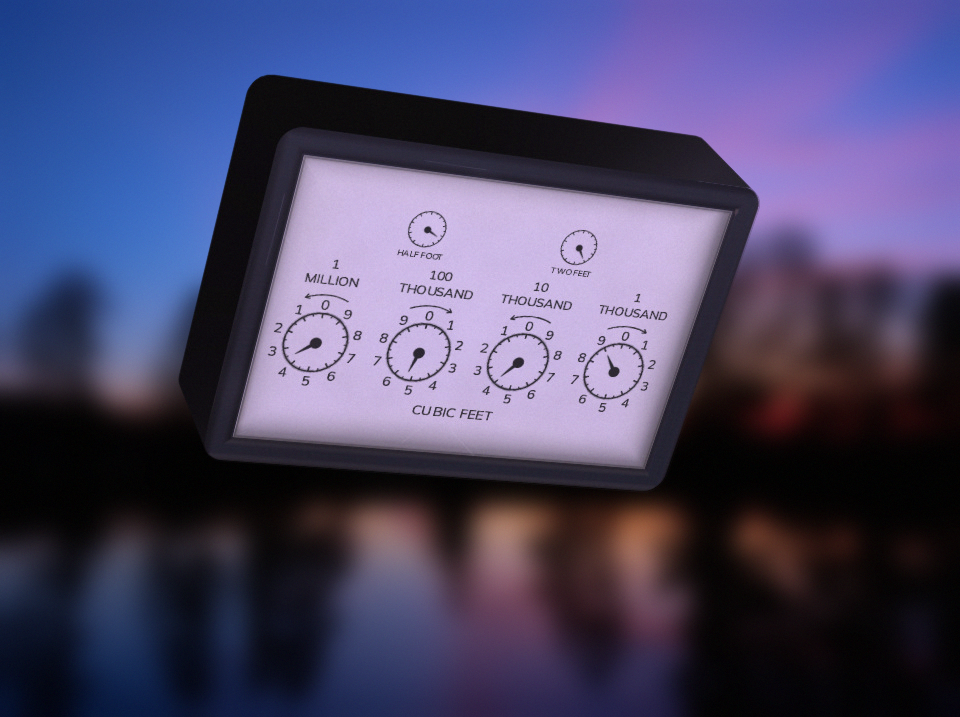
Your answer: 353900 ft³
